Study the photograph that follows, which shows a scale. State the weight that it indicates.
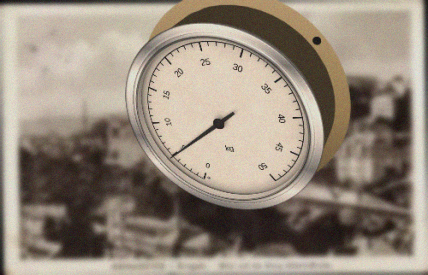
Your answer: 5 kg
